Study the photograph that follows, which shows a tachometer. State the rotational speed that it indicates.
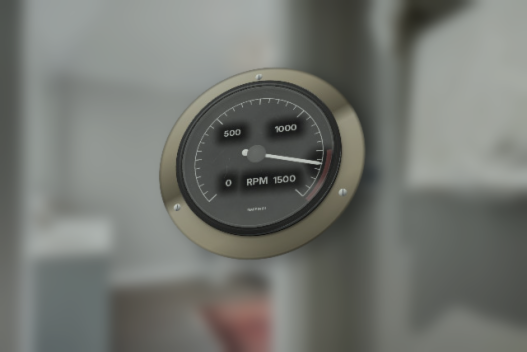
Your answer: 1325 rpm
